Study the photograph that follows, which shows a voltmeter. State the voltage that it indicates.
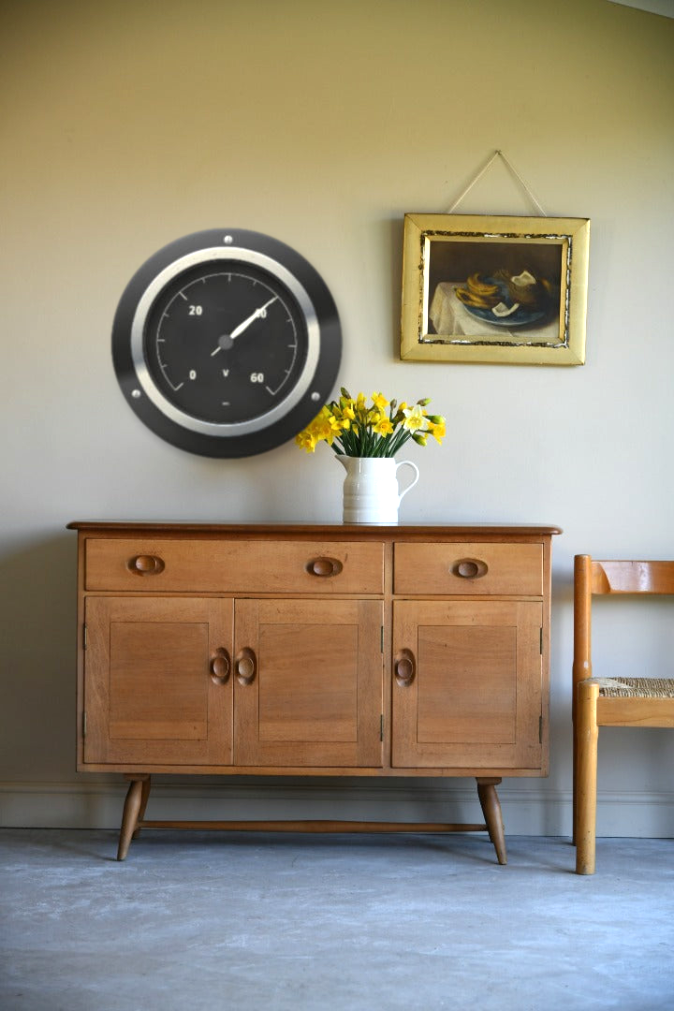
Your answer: 40 V
